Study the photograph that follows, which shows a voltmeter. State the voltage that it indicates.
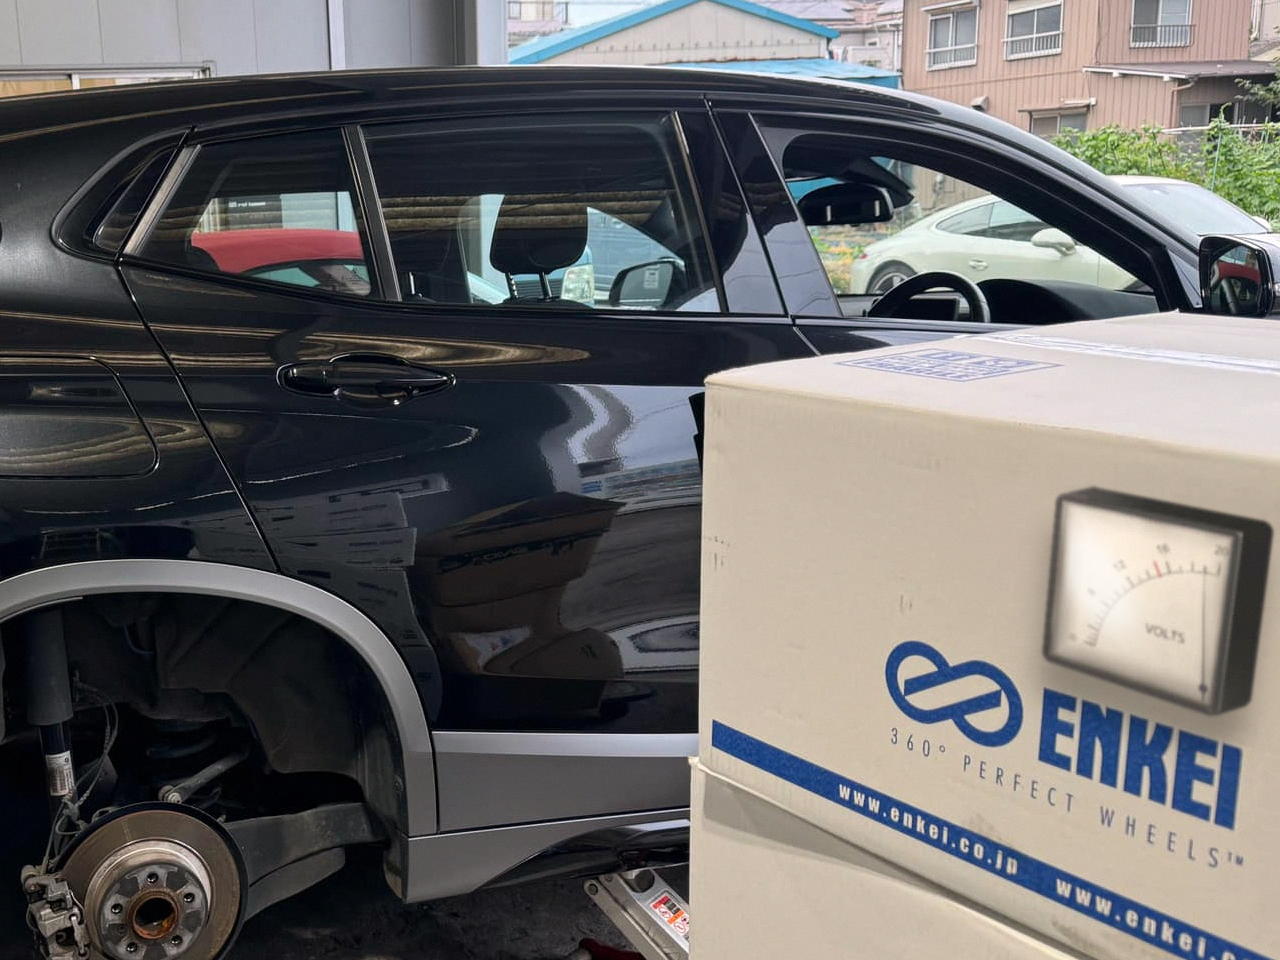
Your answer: 19 V
